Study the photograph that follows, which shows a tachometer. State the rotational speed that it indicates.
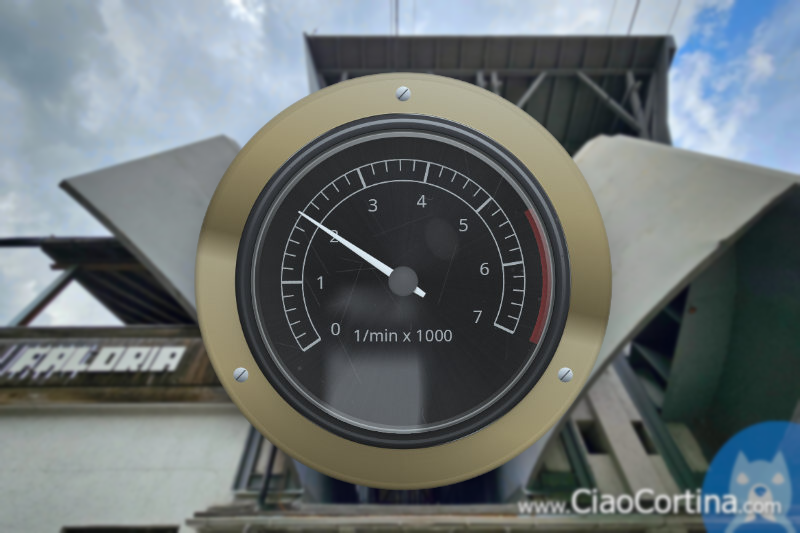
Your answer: 2000 rpm
